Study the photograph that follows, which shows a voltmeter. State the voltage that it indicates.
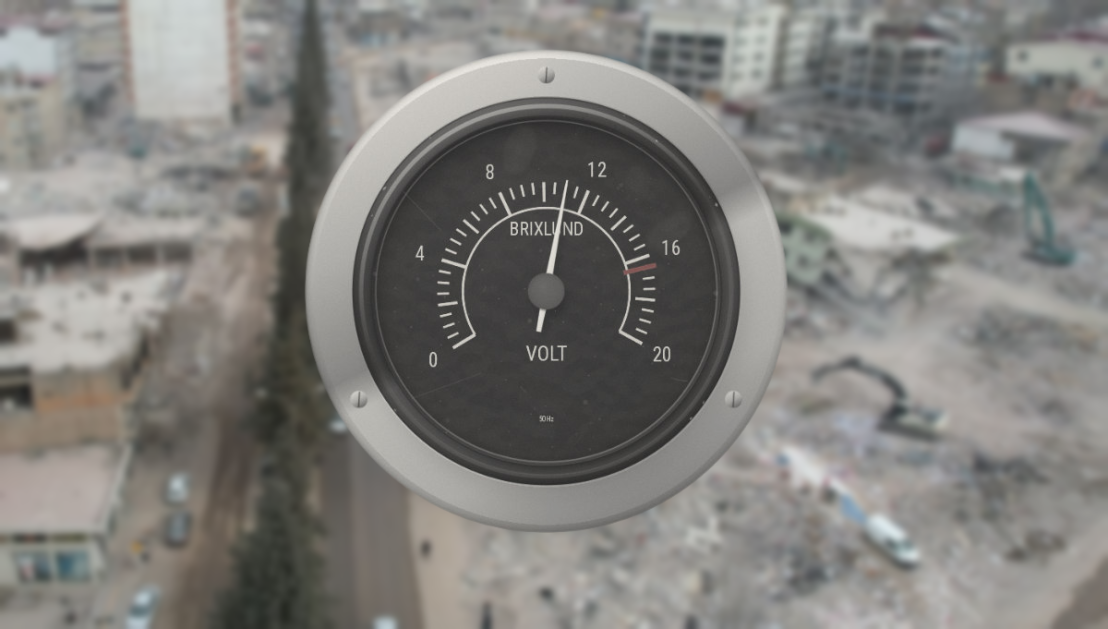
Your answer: 11 V
